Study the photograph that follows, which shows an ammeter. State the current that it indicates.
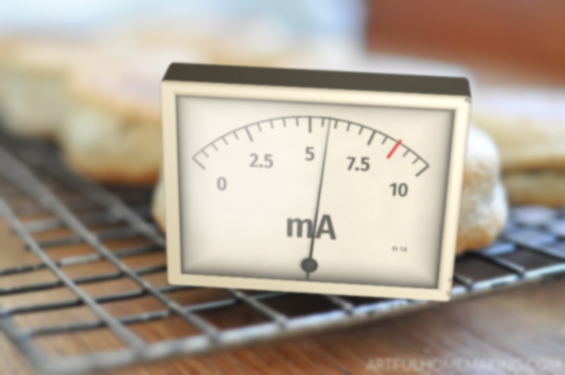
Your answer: 5.75 mA
